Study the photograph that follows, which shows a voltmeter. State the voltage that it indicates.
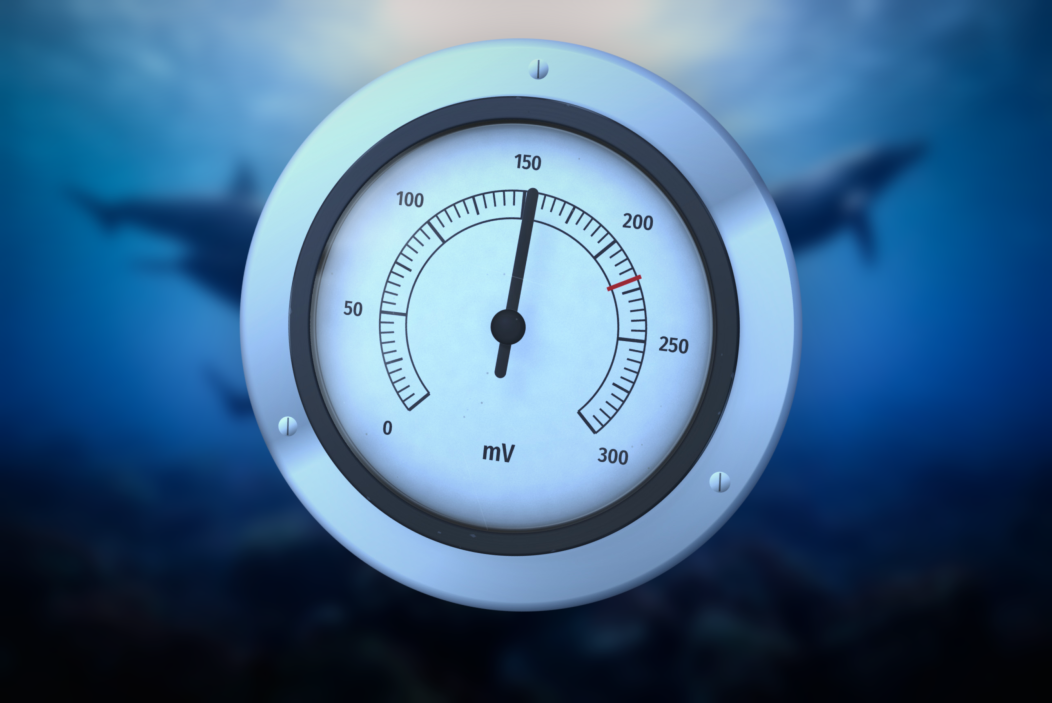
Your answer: 155 mV
